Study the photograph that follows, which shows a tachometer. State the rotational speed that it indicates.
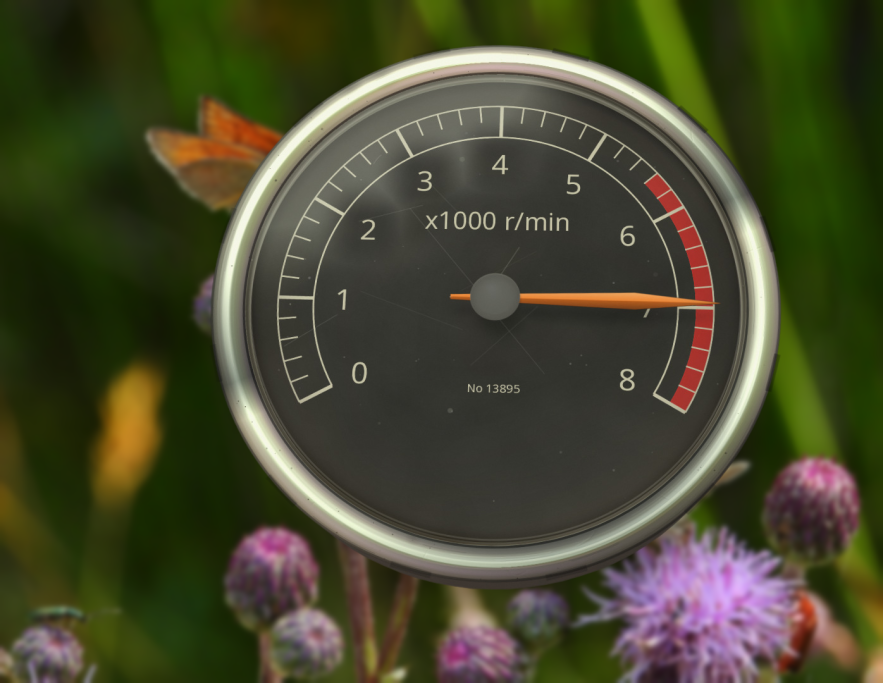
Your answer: 7000 rpm
